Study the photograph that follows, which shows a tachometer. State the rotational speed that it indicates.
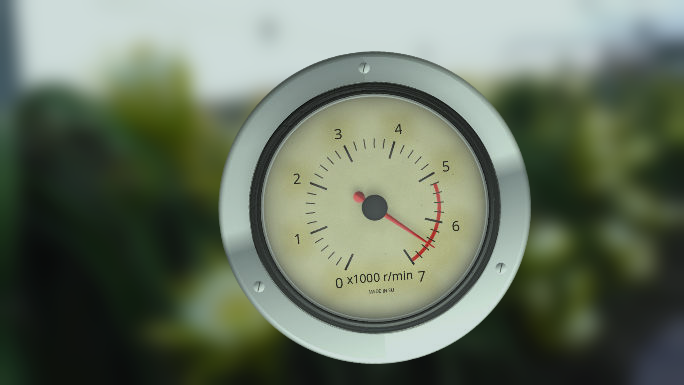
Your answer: 6500 rpm
